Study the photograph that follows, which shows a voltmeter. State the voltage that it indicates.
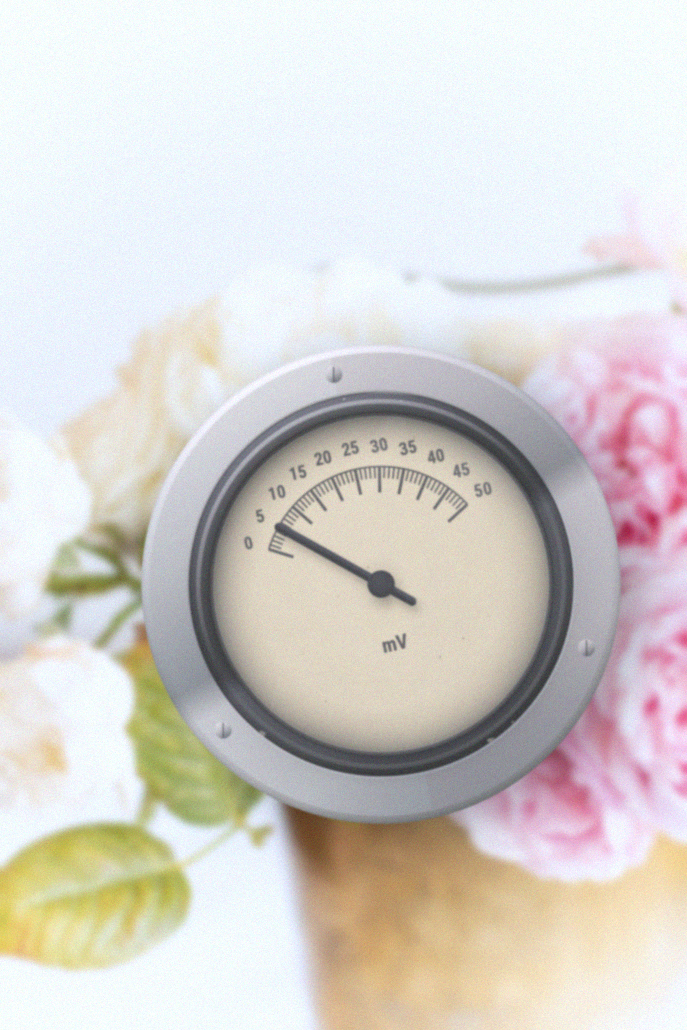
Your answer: 5 mV
